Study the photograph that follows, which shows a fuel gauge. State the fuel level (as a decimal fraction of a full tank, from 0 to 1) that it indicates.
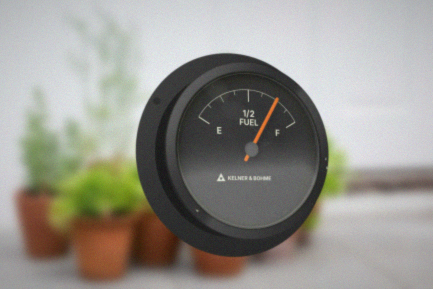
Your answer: 0.75
